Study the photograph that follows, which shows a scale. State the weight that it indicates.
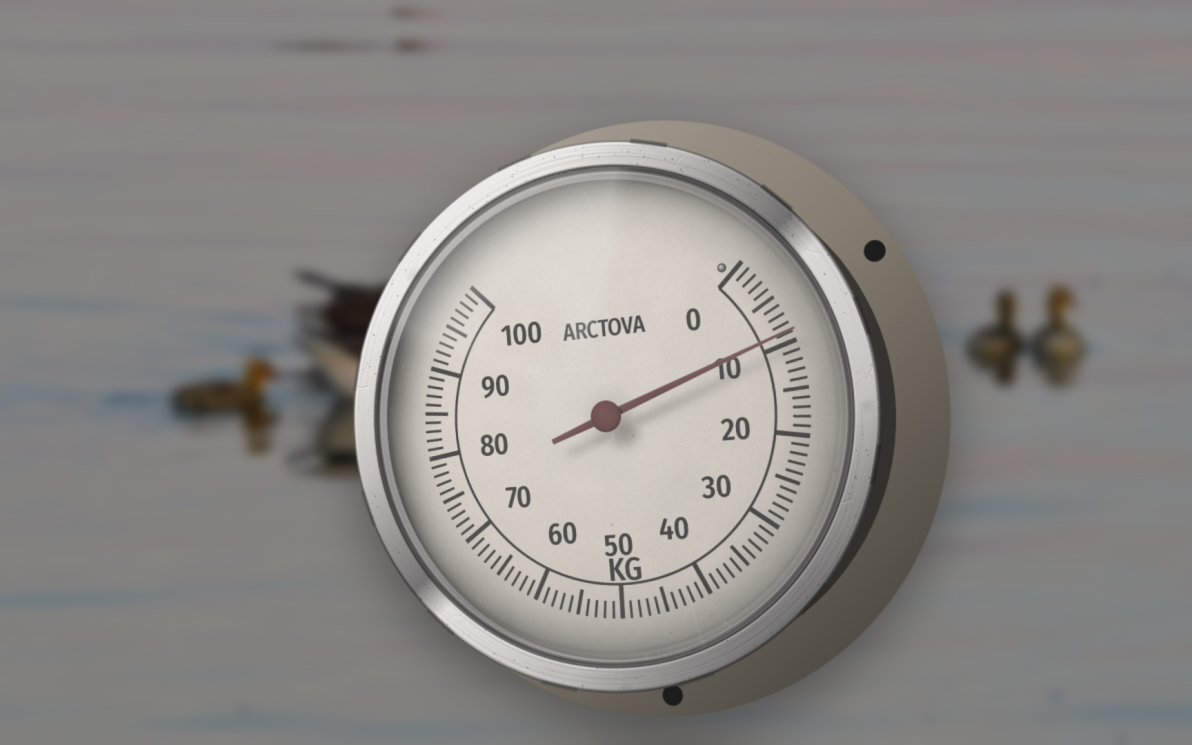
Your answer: 9 kg
